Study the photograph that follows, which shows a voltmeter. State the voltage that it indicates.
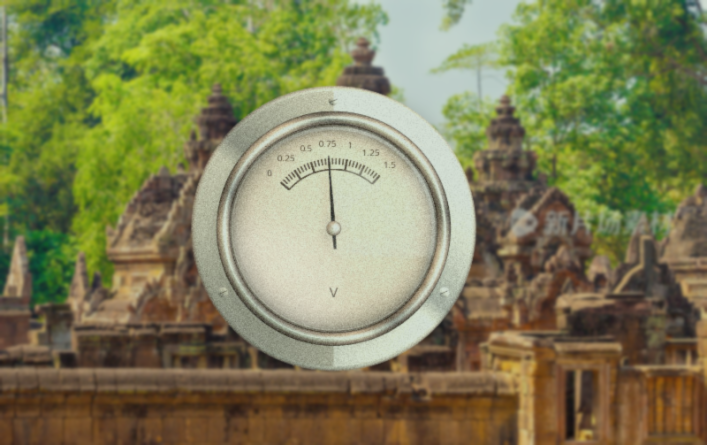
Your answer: 0.75 V
